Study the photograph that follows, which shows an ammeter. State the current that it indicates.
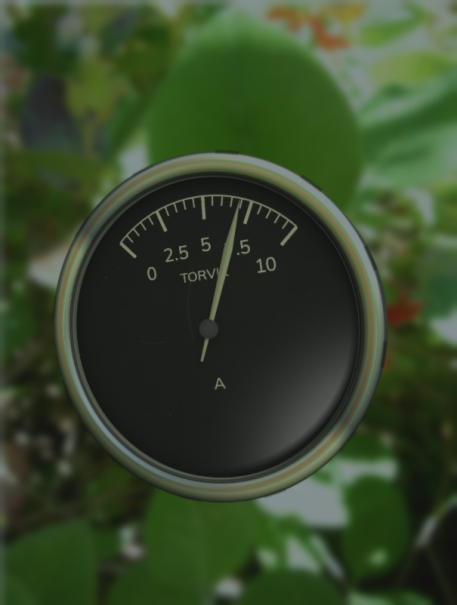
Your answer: 7 A
